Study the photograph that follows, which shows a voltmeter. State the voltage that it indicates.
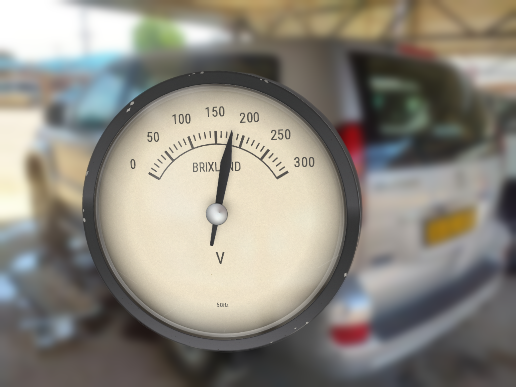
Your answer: 180 V
